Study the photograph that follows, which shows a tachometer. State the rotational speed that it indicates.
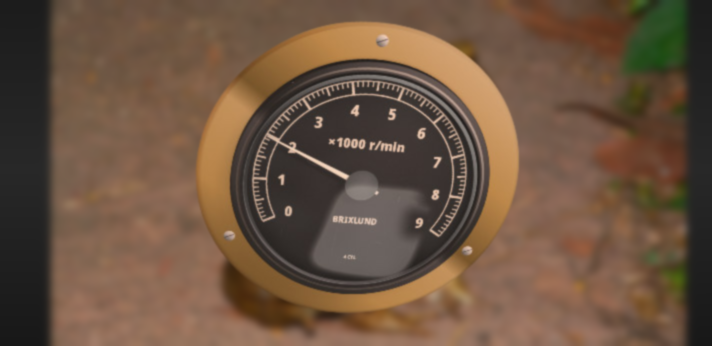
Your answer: 2000 rpm
